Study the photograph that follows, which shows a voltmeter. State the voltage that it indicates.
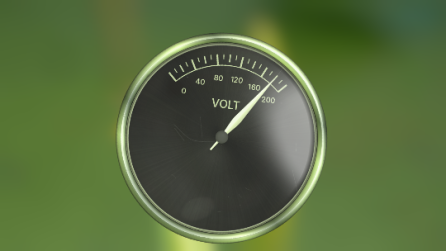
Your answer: 180 V
